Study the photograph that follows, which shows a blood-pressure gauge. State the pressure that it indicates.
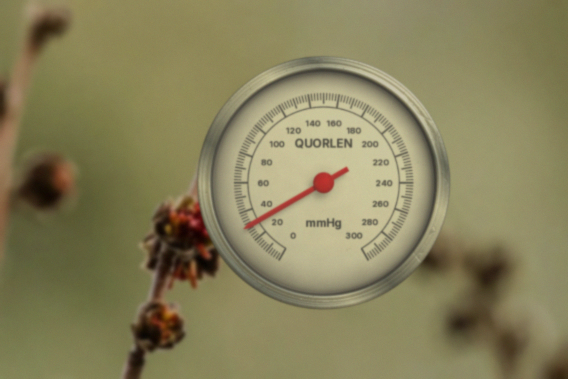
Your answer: 30 mmHg
